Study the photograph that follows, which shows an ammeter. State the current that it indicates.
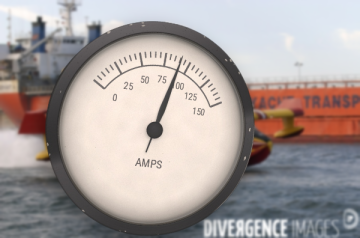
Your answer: 90 A
